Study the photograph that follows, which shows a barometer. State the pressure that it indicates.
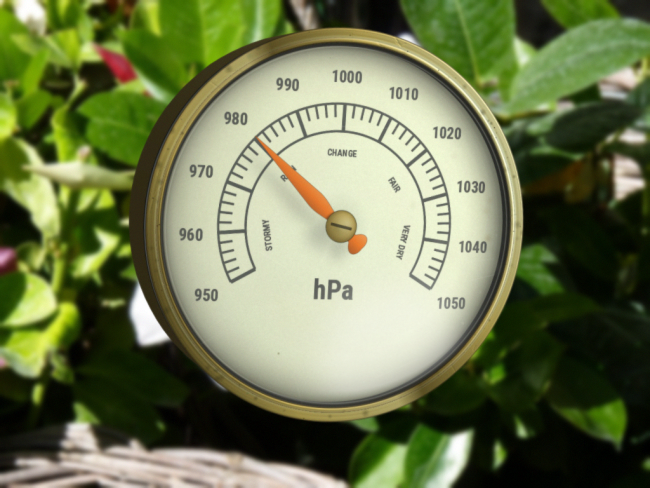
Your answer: 980 hPa
